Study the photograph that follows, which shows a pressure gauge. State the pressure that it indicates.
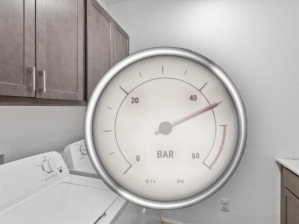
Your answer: 45 bar
